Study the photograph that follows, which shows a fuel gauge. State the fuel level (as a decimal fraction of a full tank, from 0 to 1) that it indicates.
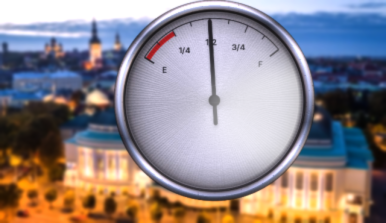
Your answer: 0.5
